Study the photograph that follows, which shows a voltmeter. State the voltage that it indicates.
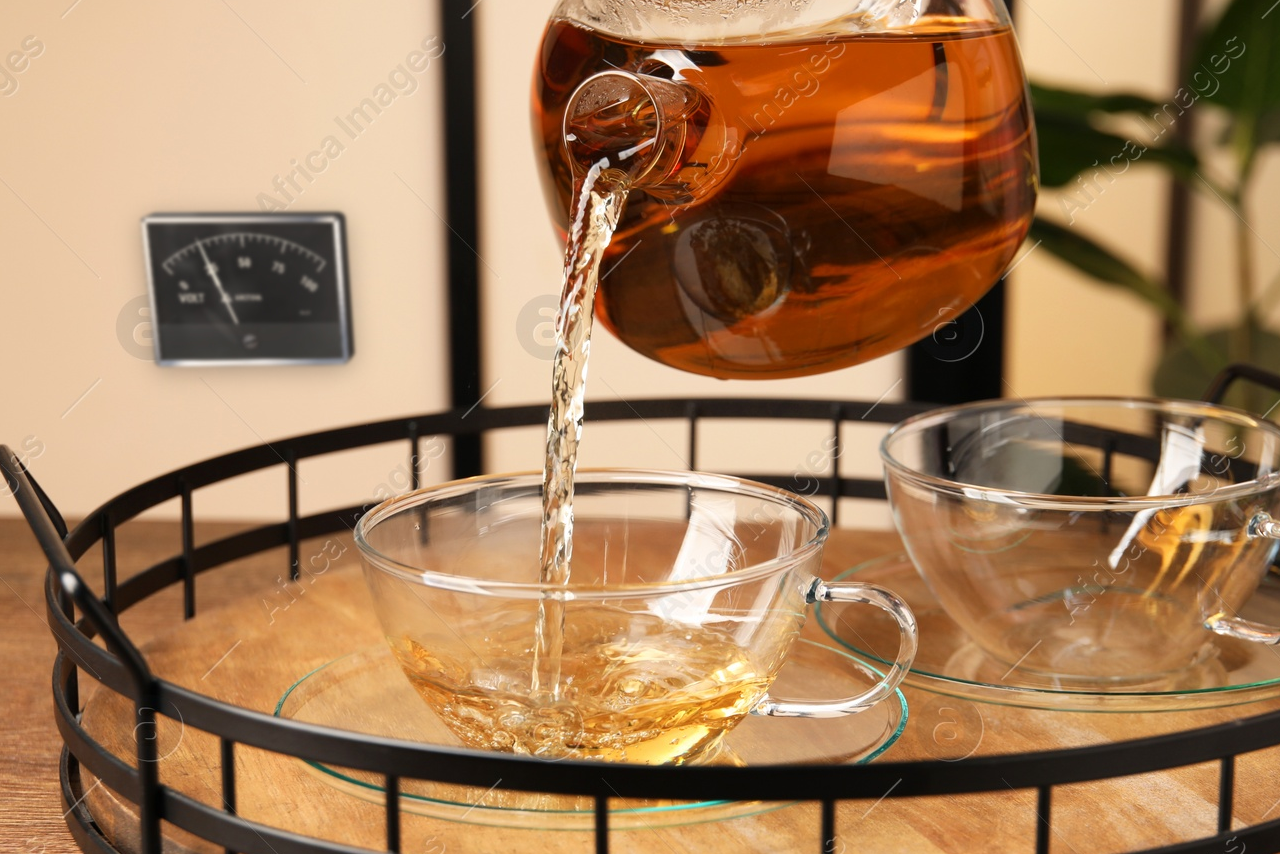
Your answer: 25 V
